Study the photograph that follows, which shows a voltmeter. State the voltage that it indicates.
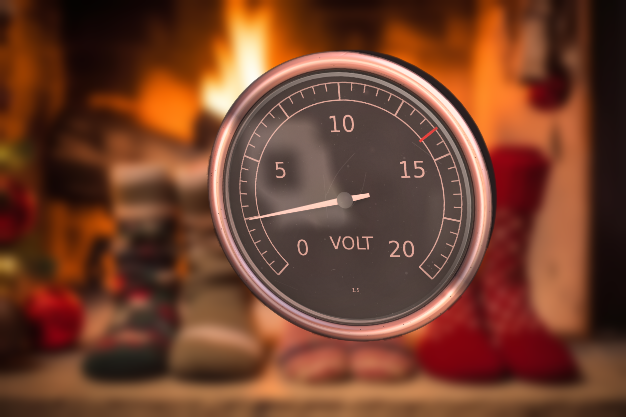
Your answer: 2.5 V
